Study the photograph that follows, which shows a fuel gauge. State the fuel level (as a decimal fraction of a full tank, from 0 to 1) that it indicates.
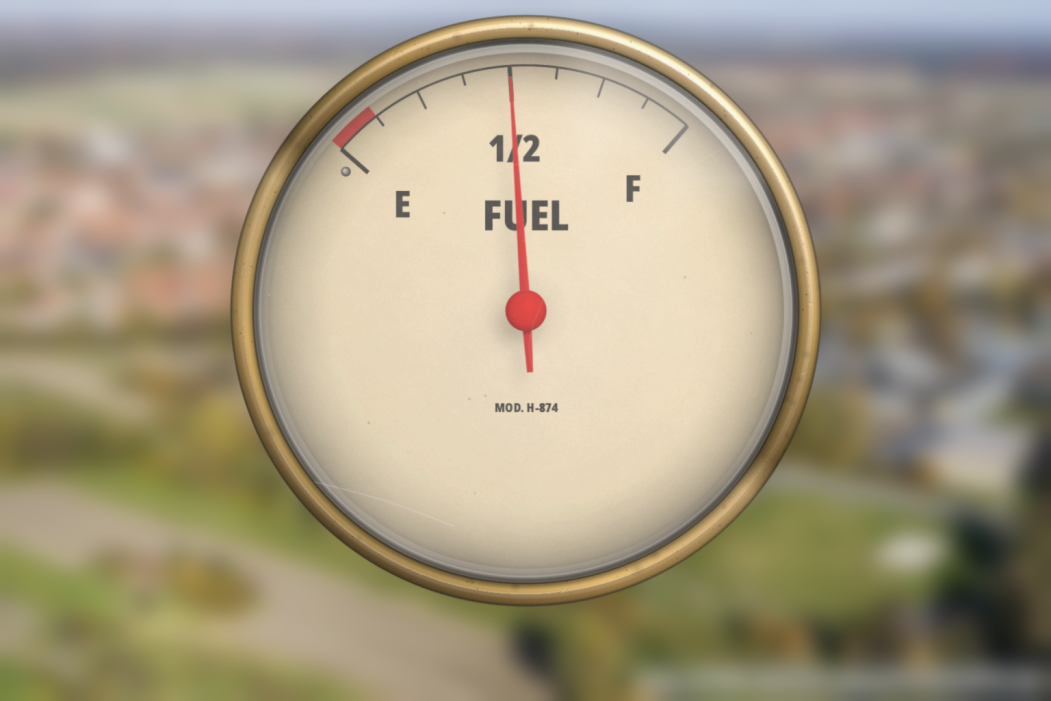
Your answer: 0.5
